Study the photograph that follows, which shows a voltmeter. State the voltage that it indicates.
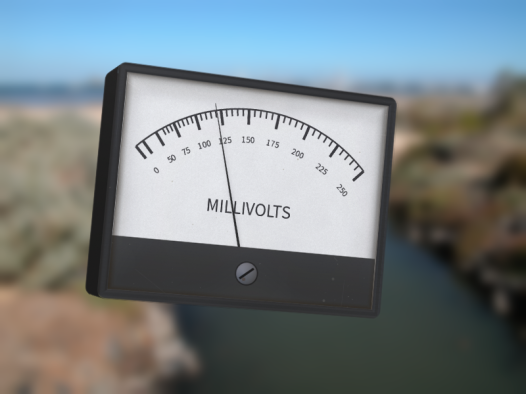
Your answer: 120 mV
